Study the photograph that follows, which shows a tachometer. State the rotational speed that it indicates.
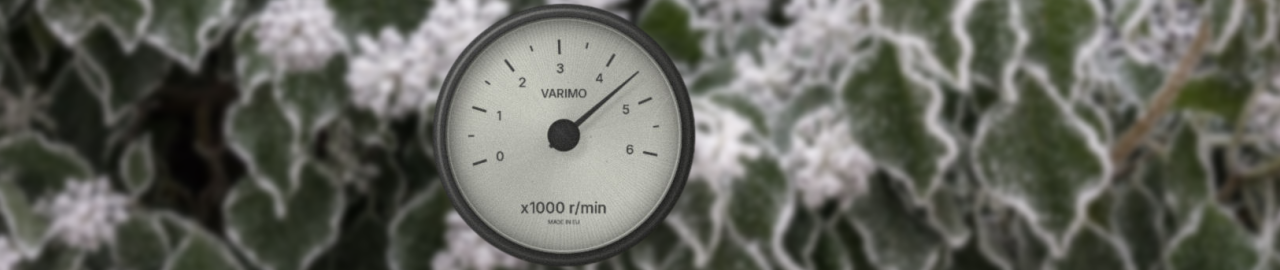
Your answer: 4500 rpm
